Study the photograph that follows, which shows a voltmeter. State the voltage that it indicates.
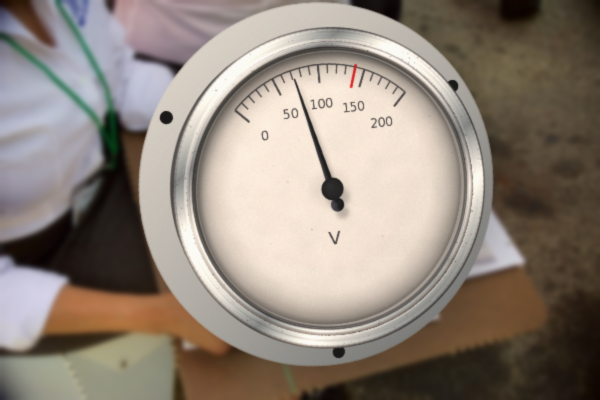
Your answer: 70 V
